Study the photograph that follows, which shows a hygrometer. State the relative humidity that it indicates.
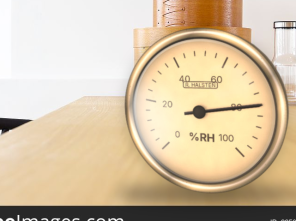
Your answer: 80 %
